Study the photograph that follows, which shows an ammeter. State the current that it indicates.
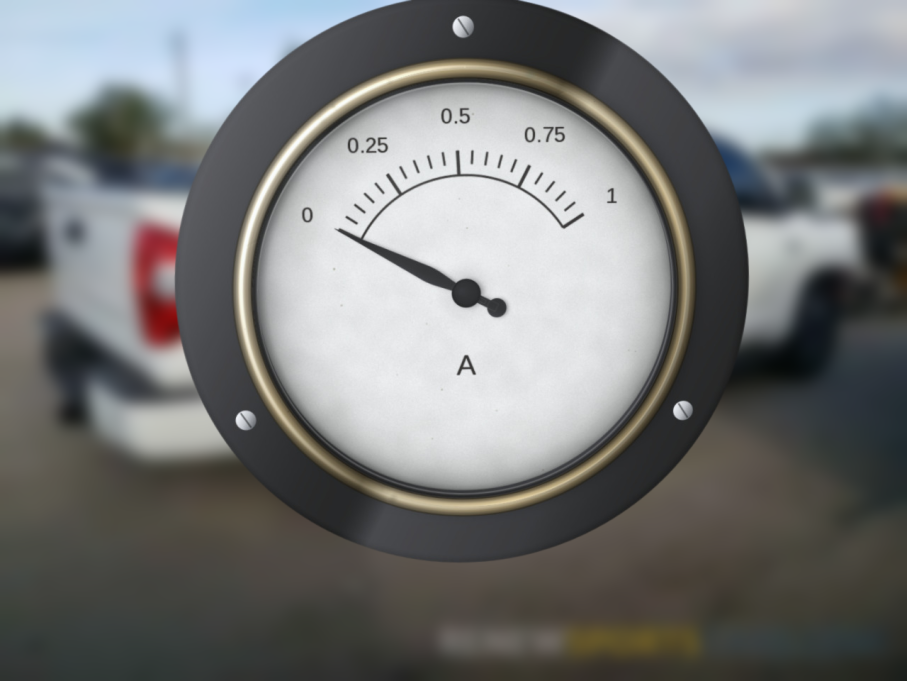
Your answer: 0 A
